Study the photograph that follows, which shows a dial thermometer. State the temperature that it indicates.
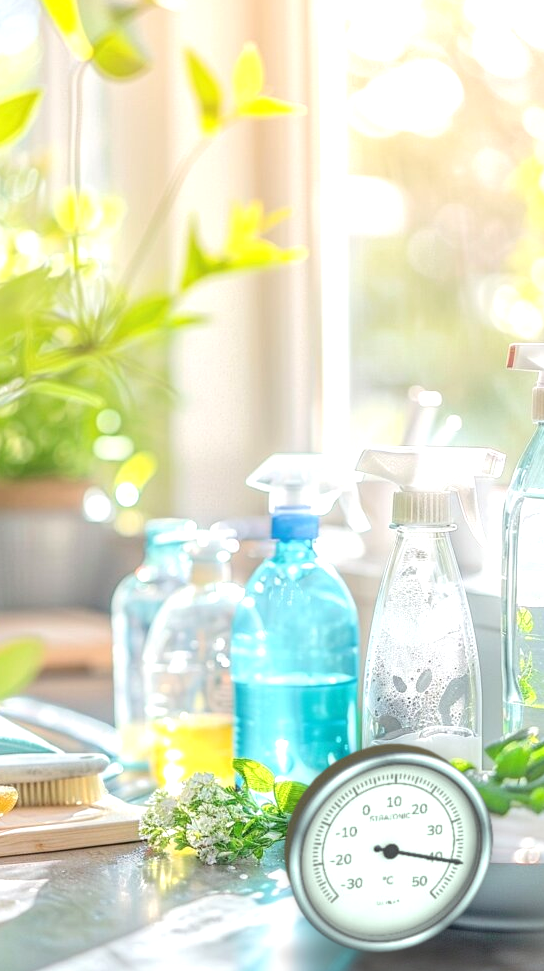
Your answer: 40 °C
